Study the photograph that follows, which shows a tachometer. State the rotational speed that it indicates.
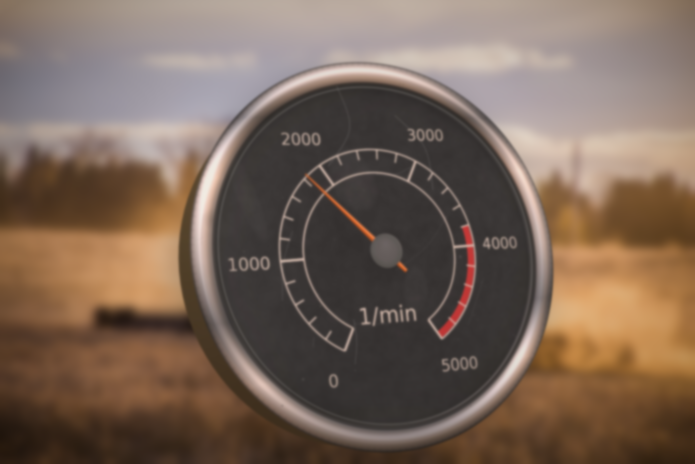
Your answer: 1800 rpm
